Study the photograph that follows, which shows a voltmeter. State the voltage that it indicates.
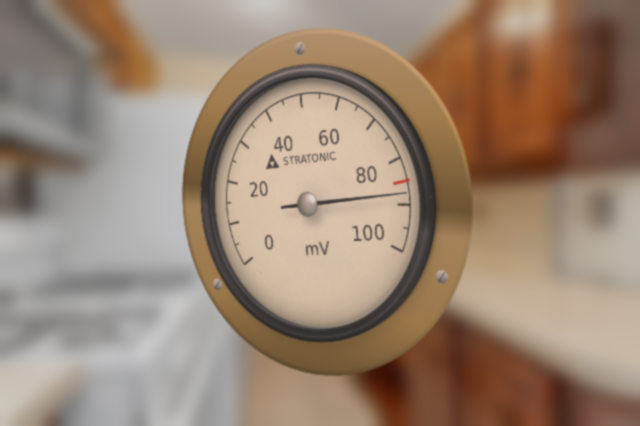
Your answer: 87.5 mV
